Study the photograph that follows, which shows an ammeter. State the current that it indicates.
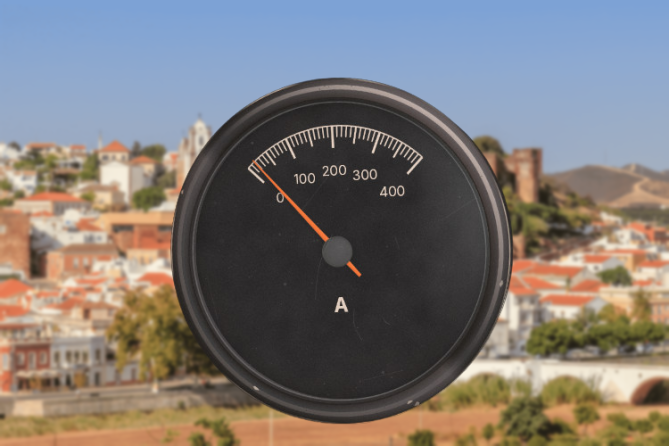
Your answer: 20 A
